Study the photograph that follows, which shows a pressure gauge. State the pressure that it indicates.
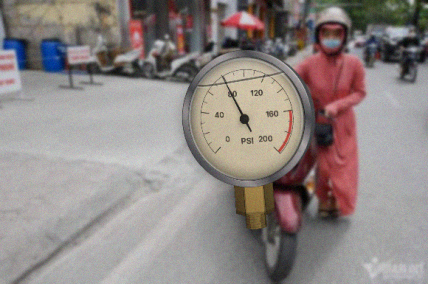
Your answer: 80 psi
